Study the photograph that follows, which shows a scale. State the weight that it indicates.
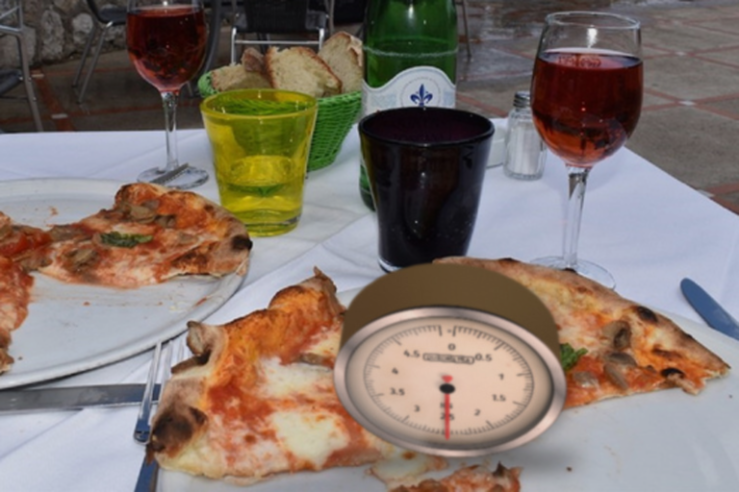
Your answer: 2.5 kg
